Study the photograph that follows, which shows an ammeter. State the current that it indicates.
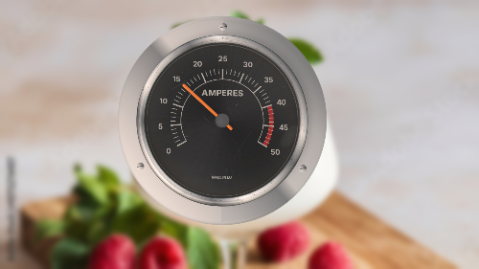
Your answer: 15 A
